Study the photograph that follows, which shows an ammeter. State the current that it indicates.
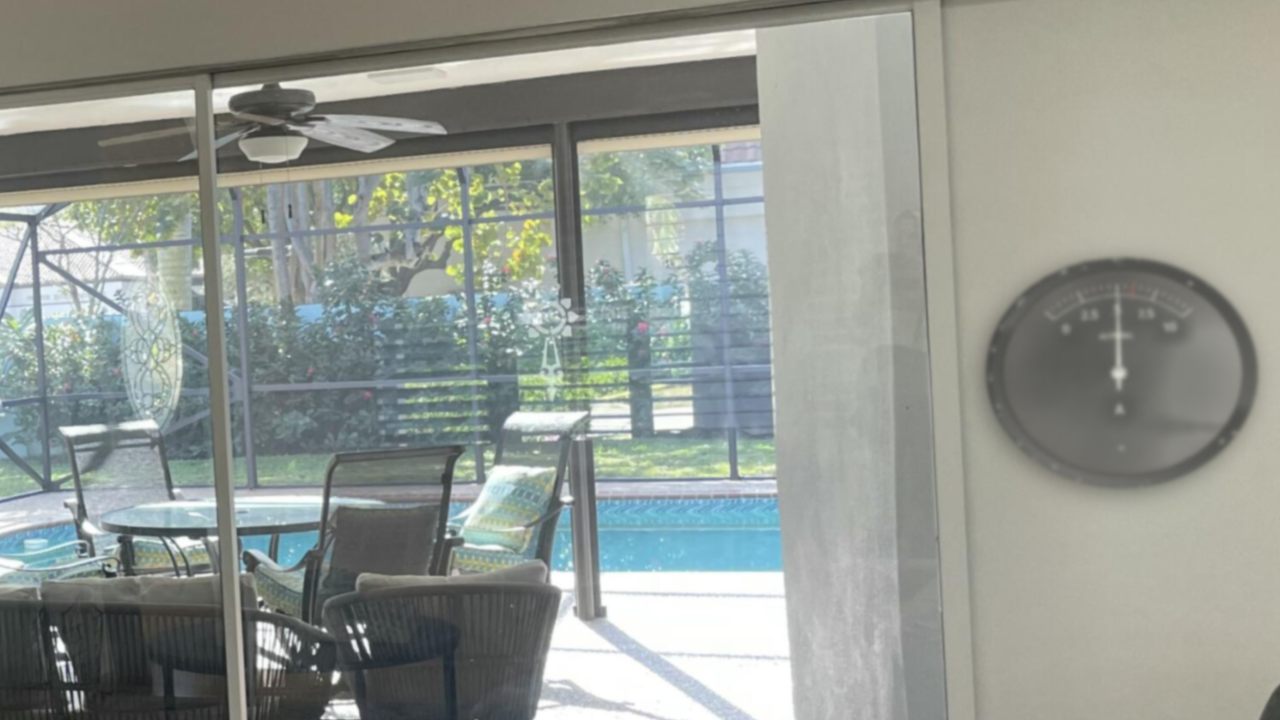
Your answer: 5 A
